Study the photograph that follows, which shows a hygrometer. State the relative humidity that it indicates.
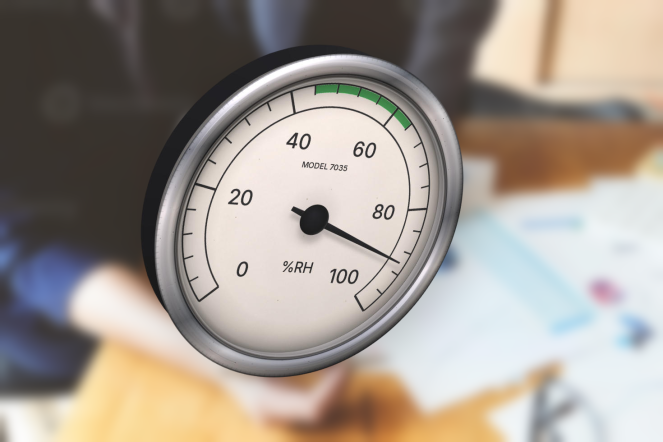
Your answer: 90 %
